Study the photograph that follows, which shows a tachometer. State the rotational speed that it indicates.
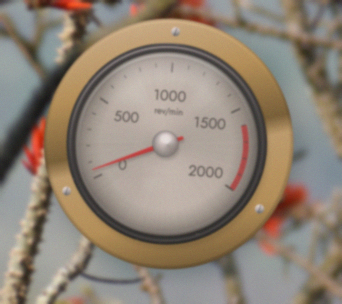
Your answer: 50 rpm
